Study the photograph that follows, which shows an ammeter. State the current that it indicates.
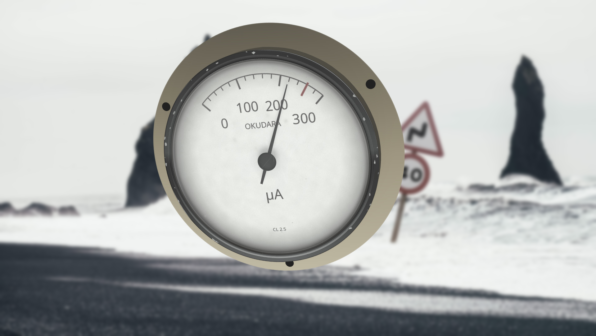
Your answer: 220 µA
